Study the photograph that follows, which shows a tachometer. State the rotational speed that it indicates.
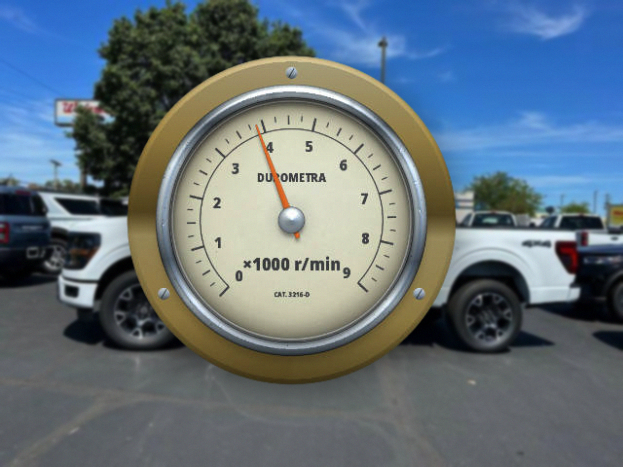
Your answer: 3875 rpm
